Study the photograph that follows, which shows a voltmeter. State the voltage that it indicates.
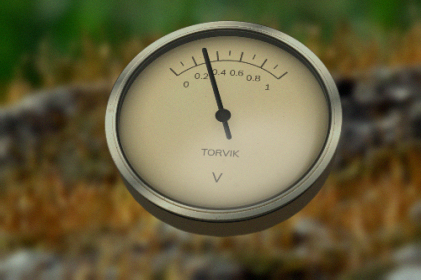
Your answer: 0.3 V
